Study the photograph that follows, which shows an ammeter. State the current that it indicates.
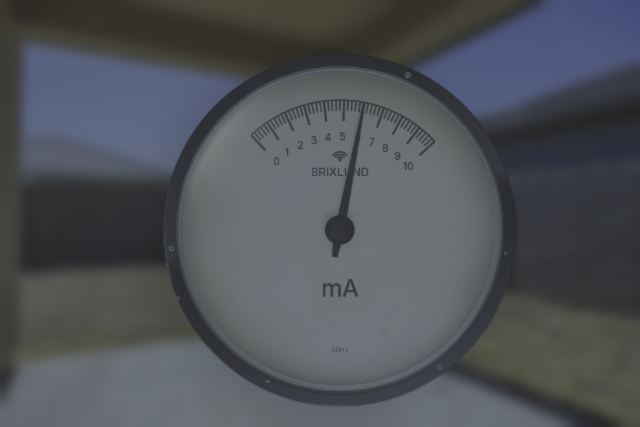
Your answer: 6 mA
